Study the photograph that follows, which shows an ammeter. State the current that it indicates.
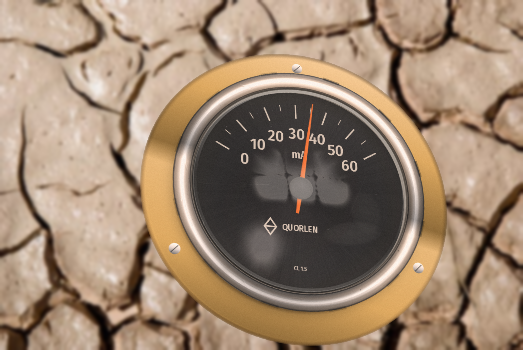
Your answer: 35 mA
